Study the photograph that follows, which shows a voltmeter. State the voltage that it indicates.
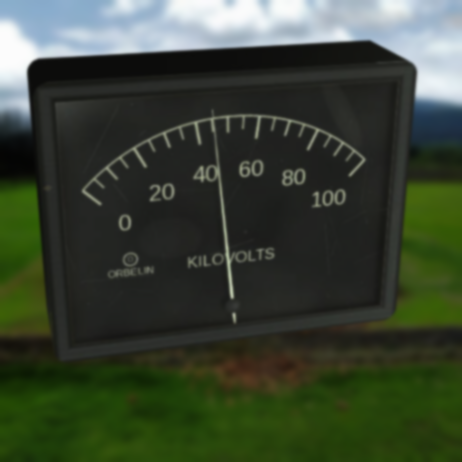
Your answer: 45 kV
